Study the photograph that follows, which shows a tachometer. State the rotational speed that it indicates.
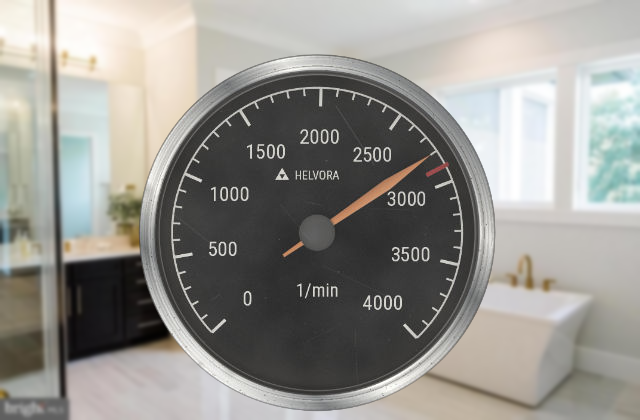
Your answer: 2800 rpm
